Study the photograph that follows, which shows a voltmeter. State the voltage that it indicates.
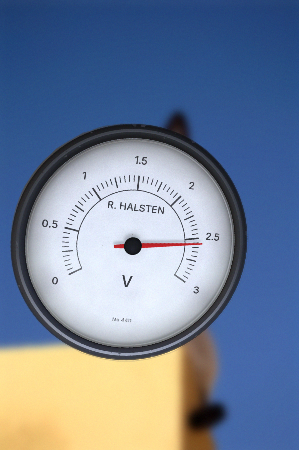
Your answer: 2.55 V
